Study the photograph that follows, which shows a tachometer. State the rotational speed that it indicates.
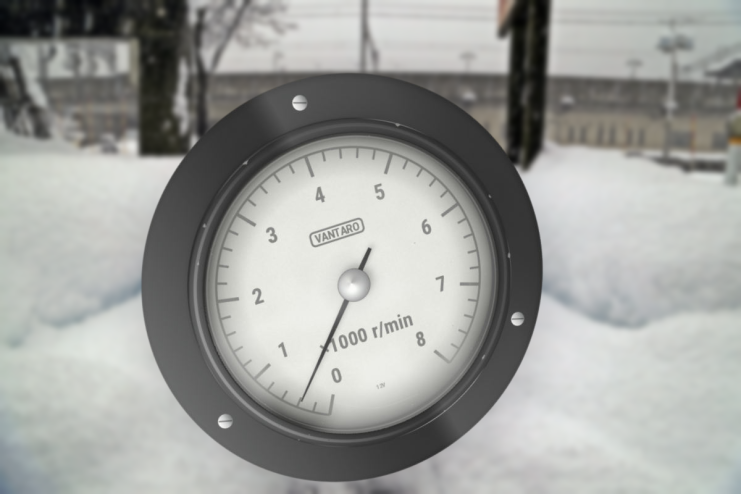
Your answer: 400 rpm
